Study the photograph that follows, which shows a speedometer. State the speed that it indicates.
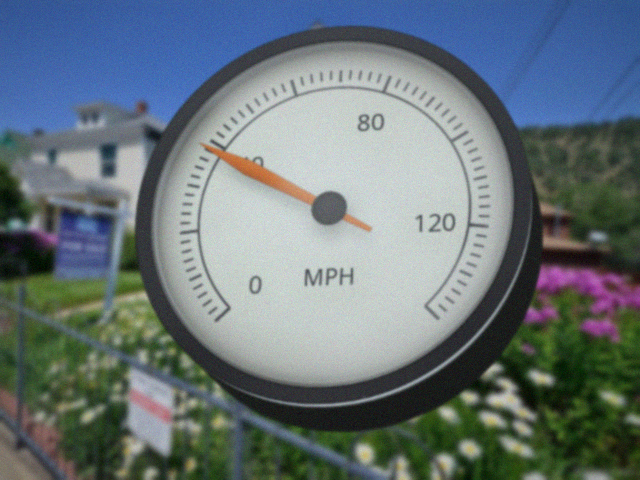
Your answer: 38 mph
